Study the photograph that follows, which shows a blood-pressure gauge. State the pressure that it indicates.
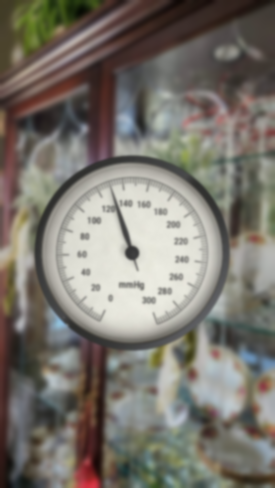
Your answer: 130 mmHg
